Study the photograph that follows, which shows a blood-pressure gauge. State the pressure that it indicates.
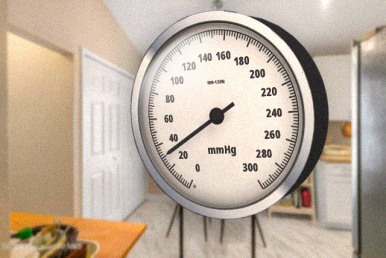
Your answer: 30 mmHg
